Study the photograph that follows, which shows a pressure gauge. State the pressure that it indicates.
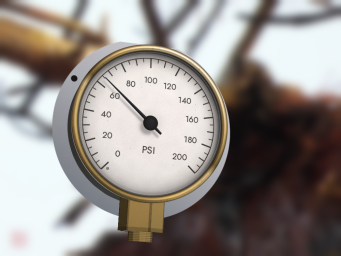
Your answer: 65 psi
